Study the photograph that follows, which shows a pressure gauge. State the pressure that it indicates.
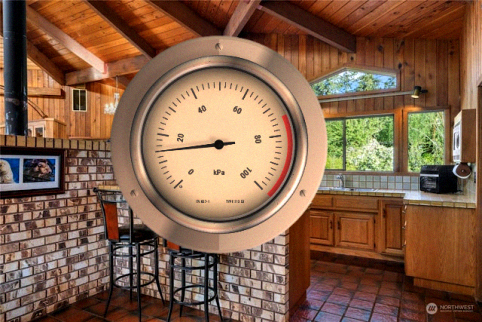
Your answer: 14 kPa
